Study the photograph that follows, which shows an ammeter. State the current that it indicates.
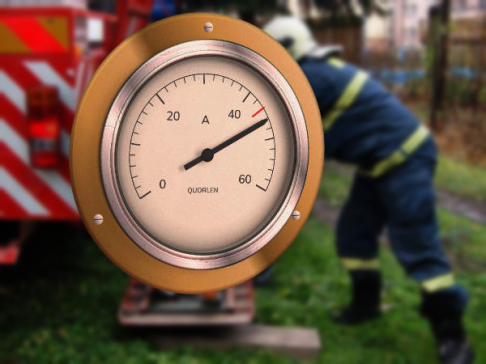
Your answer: 46 A
